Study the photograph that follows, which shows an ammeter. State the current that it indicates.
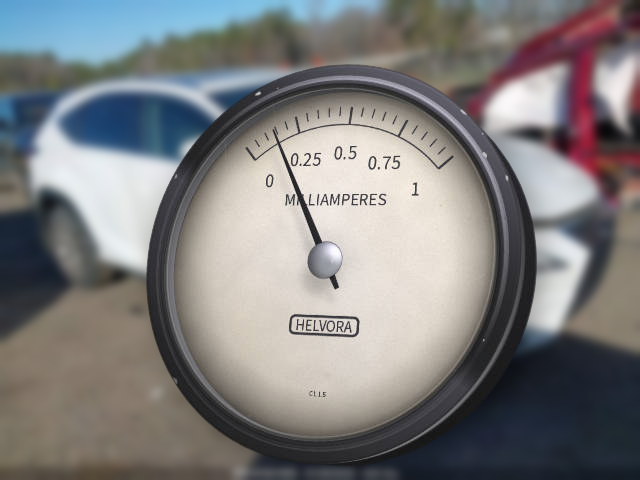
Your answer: 0.15 mA
